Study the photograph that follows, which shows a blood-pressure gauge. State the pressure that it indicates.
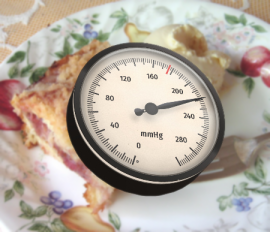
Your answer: 220 mmHg
